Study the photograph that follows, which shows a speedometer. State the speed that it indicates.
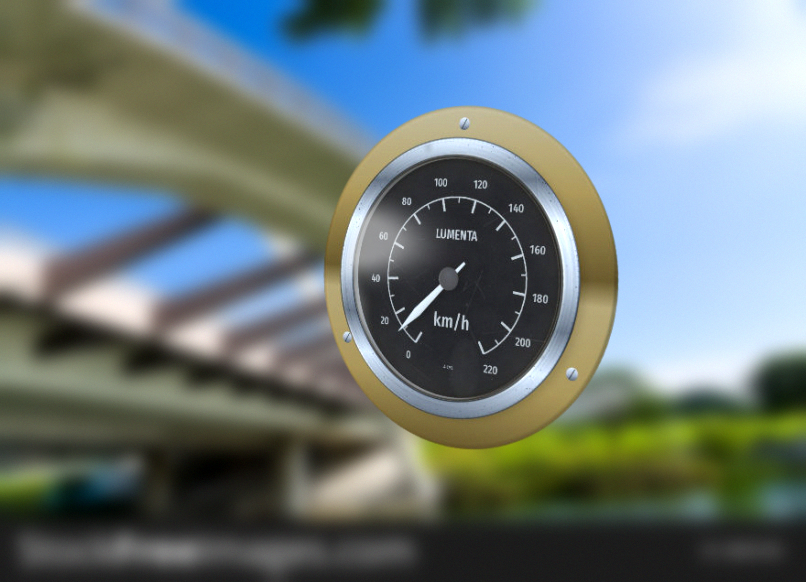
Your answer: 10 km/h
